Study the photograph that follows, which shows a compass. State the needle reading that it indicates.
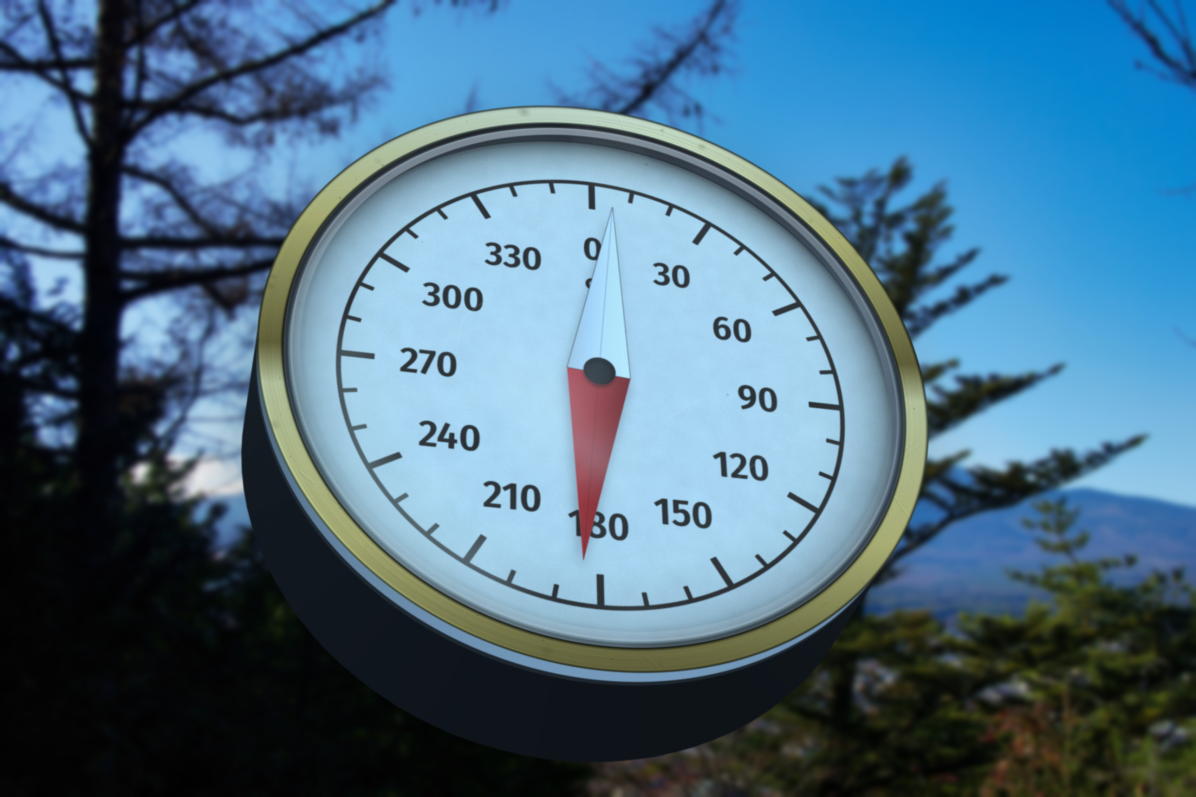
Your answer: 185 °
